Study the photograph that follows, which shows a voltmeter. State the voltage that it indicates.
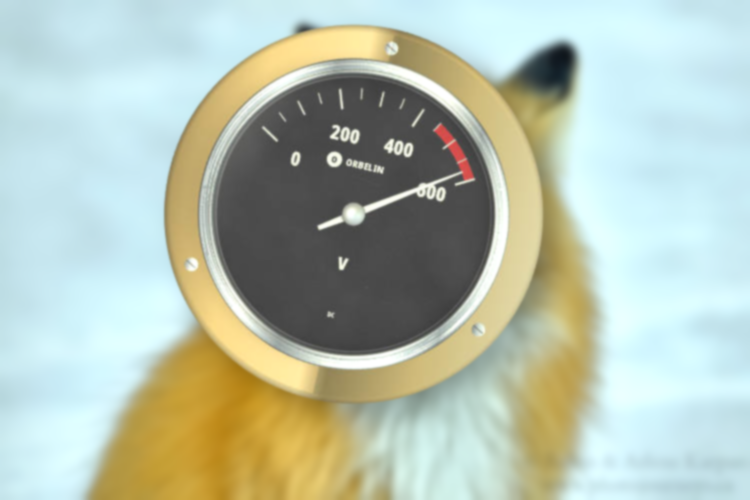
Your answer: 575 V
